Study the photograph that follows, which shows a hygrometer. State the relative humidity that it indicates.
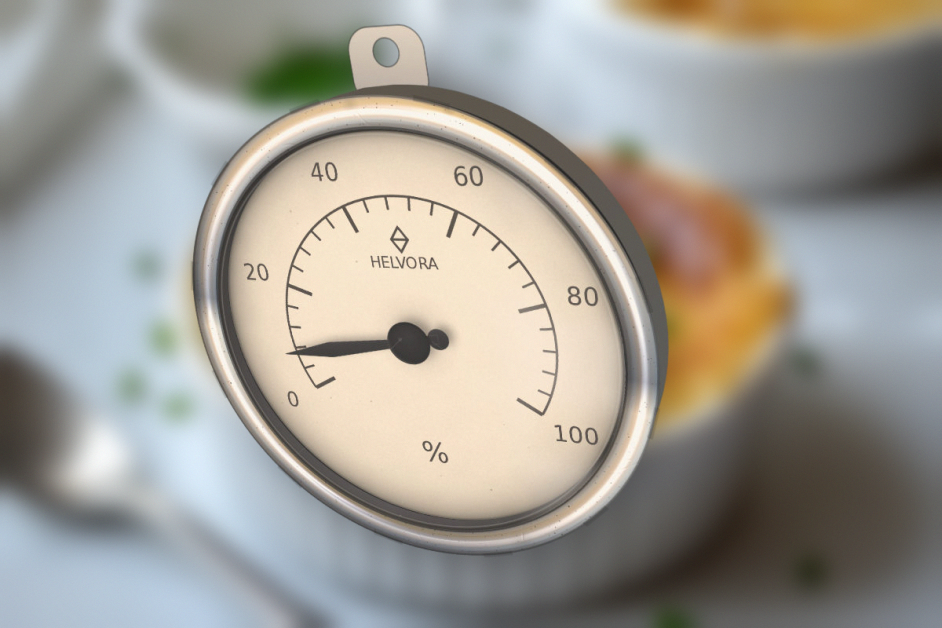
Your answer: 8 %
